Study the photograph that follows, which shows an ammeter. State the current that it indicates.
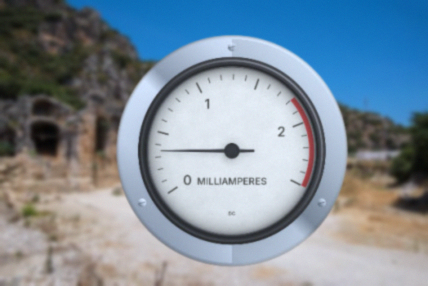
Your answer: 0.35 mA
